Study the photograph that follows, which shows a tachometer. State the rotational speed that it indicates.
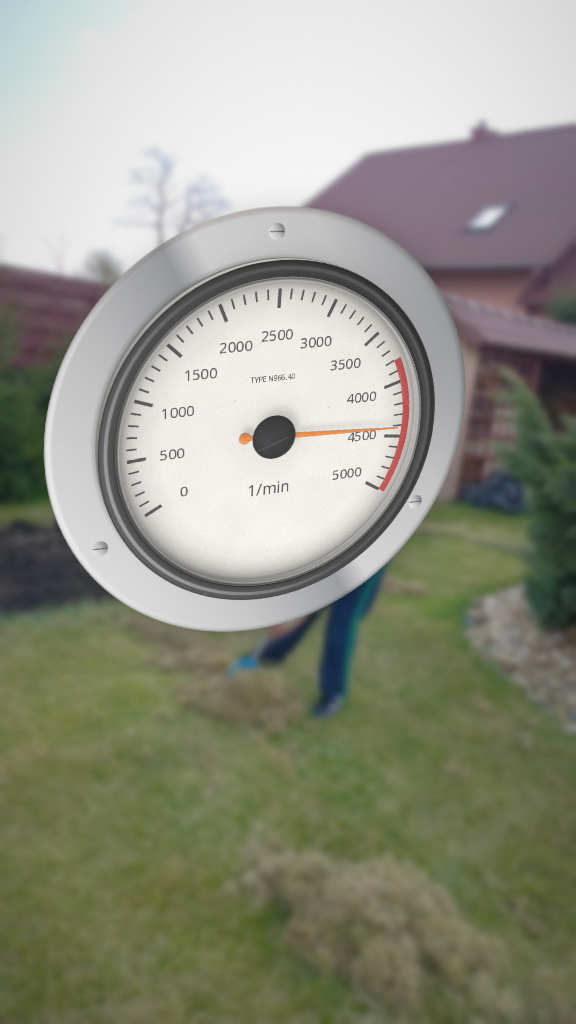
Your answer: 4400 rpm
